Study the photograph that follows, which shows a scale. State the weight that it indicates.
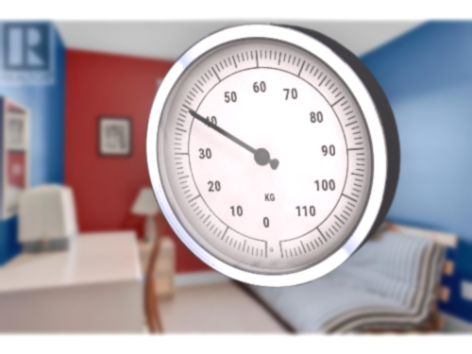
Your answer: 40 kg
